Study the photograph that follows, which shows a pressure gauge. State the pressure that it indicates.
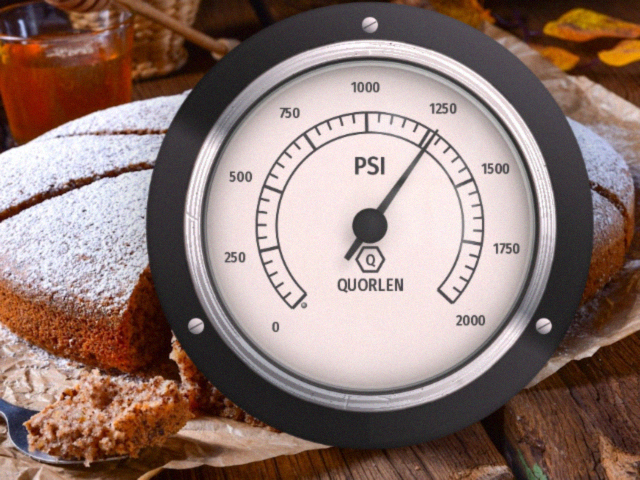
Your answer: 1275 psi
